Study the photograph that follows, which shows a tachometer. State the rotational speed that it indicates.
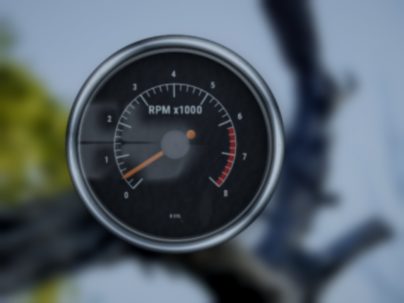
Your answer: 400 rpm
